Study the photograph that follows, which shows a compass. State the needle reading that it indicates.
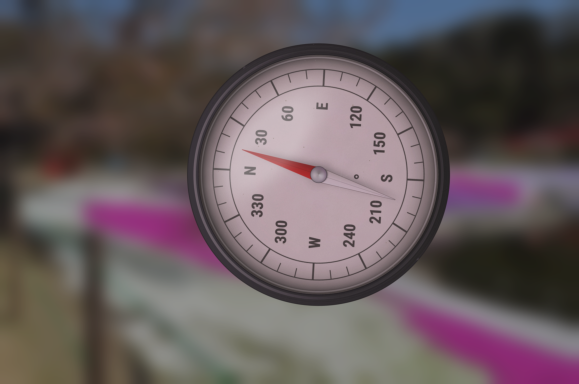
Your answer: 15 °
